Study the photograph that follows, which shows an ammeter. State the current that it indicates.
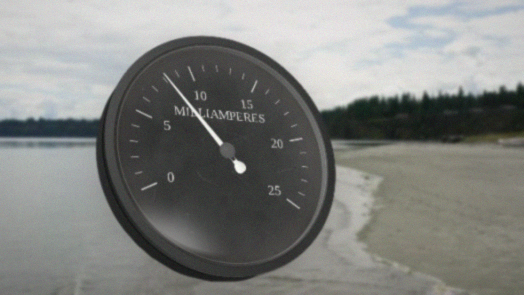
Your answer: 8 mA
